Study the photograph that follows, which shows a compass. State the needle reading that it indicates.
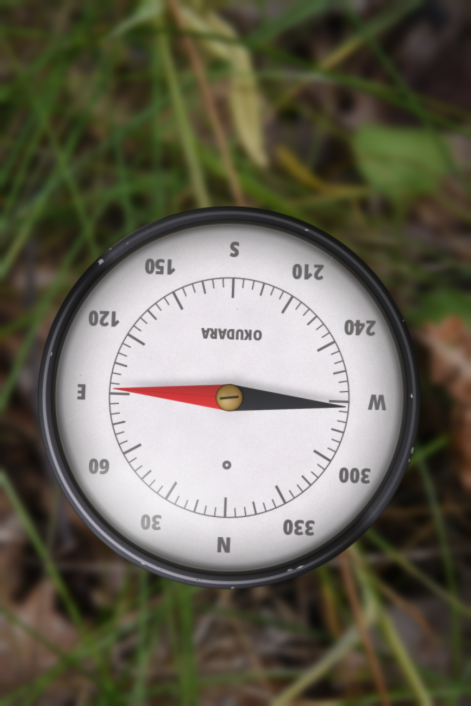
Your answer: 92.5 °
